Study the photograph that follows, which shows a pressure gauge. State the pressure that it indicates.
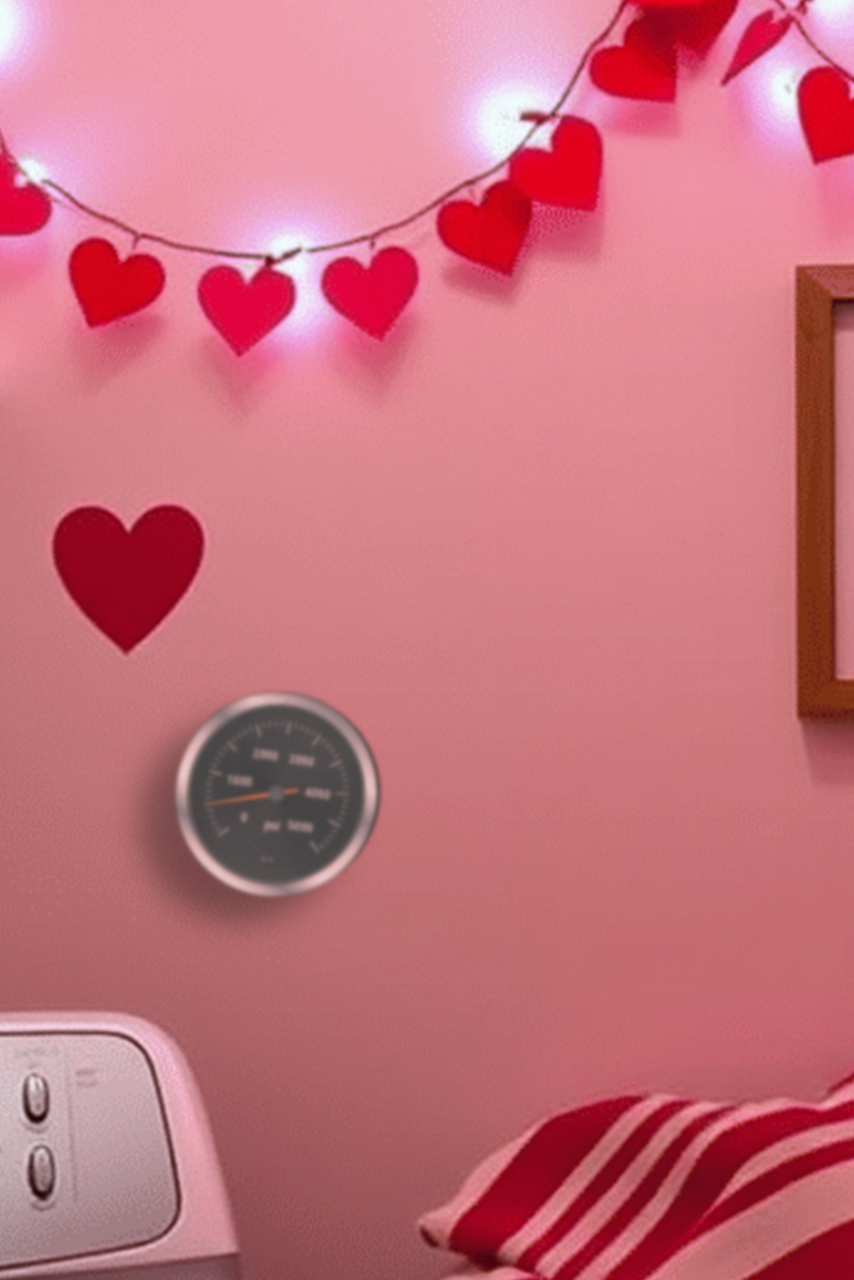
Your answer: 500 psi
